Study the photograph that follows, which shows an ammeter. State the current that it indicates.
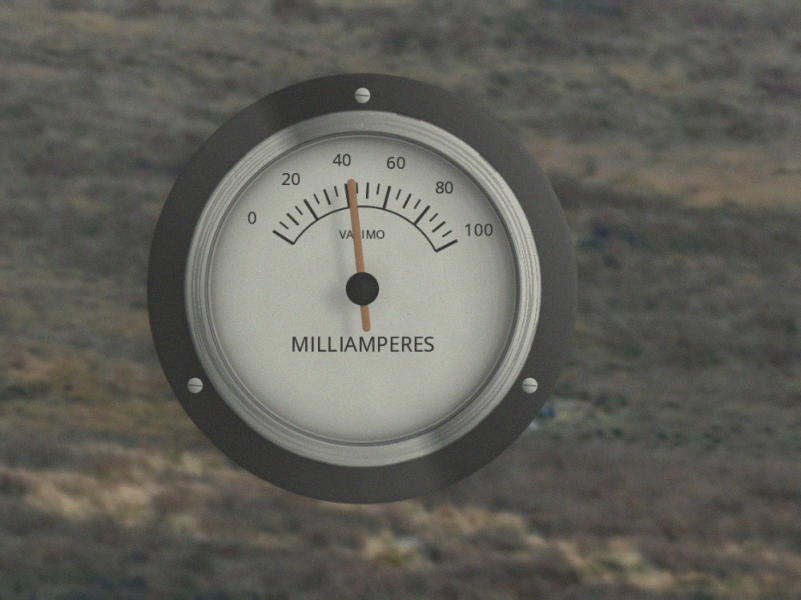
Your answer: 42.5 mA
